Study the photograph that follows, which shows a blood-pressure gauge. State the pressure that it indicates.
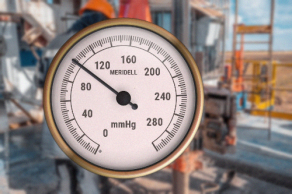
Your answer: 100 mmHg
